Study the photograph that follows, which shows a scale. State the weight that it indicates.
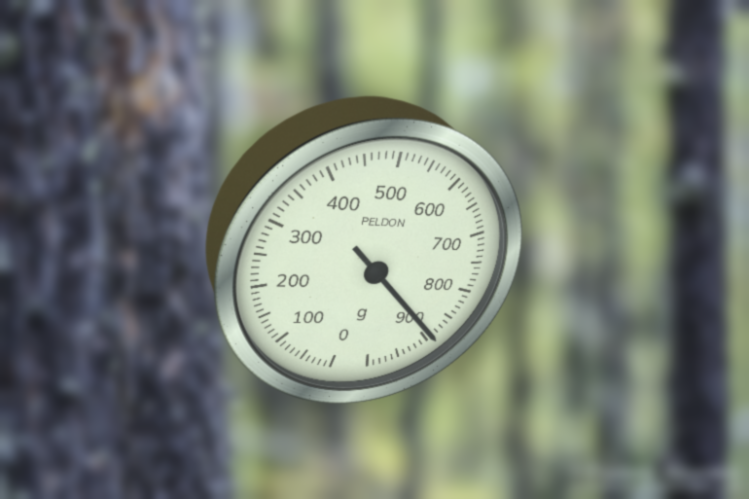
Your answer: 890 g
